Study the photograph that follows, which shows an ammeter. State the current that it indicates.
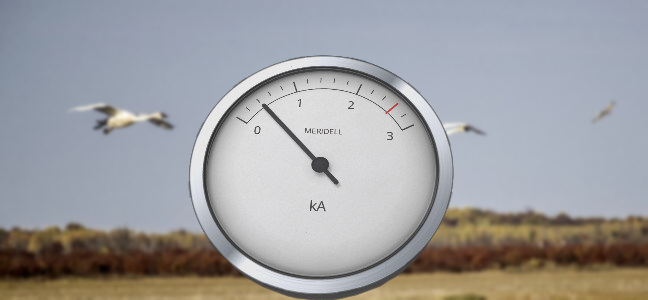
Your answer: 0.4 kA
